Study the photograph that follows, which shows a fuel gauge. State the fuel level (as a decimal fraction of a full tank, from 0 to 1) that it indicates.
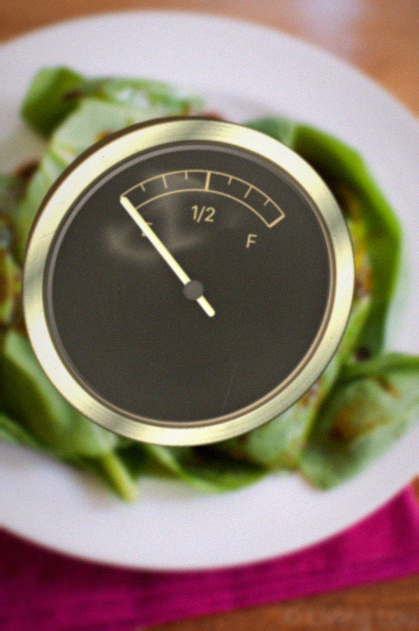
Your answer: 0
